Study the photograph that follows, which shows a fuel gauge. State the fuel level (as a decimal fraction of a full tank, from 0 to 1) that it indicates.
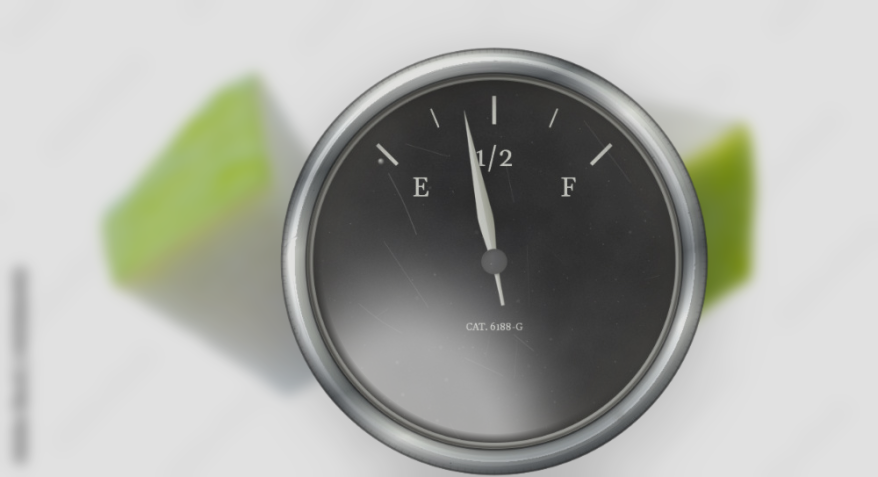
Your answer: 0.375
